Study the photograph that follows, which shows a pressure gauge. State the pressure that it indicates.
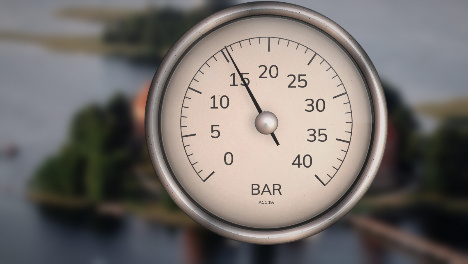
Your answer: 15.5 bar
